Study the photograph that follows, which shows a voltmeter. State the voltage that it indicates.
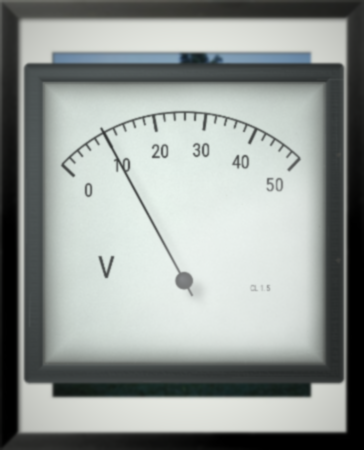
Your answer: 10 V
